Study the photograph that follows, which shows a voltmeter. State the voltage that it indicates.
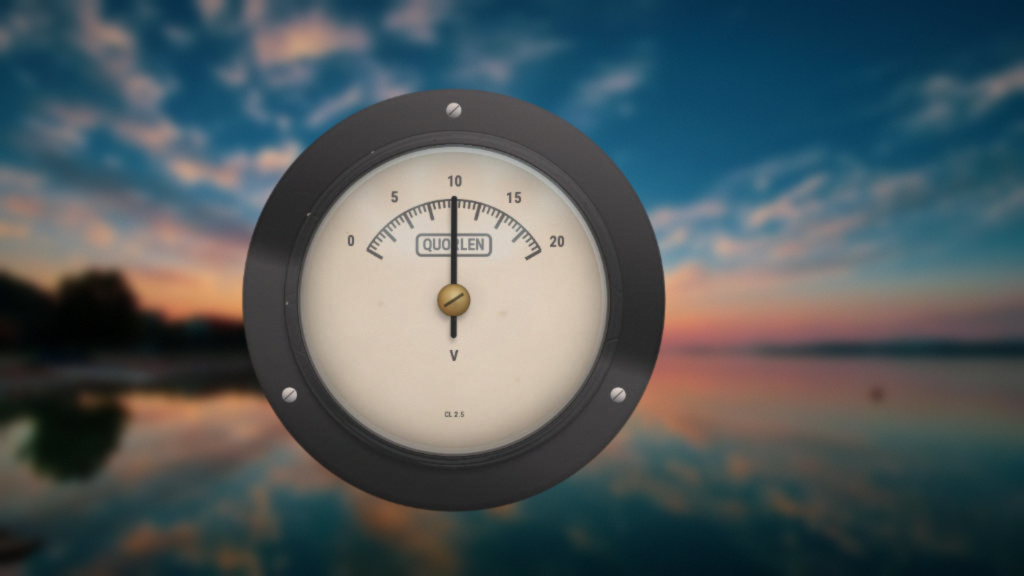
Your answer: 10 V
